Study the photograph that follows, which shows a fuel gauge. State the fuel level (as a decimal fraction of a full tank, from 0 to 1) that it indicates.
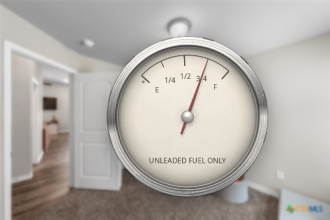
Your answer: 0.75
